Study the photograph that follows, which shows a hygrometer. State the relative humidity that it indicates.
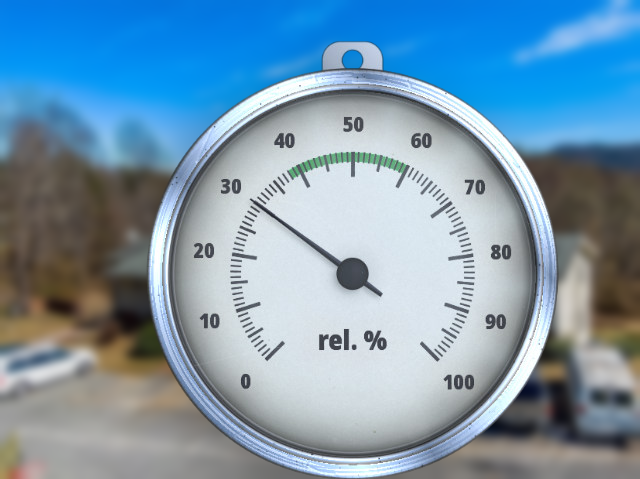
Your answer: 30 %
